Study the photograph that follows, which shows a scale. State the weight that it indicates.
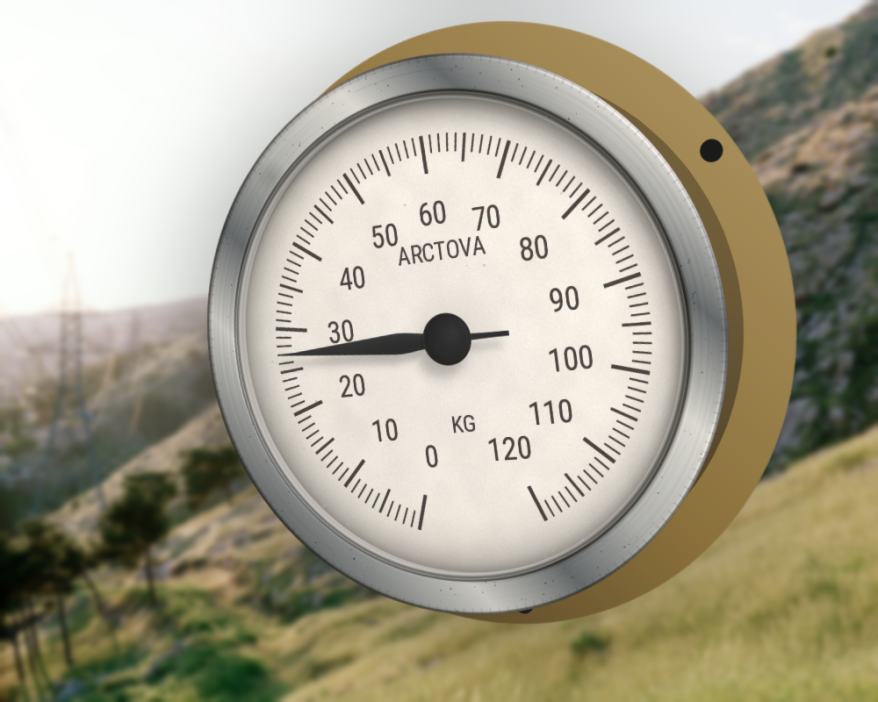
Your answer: 27 kg
